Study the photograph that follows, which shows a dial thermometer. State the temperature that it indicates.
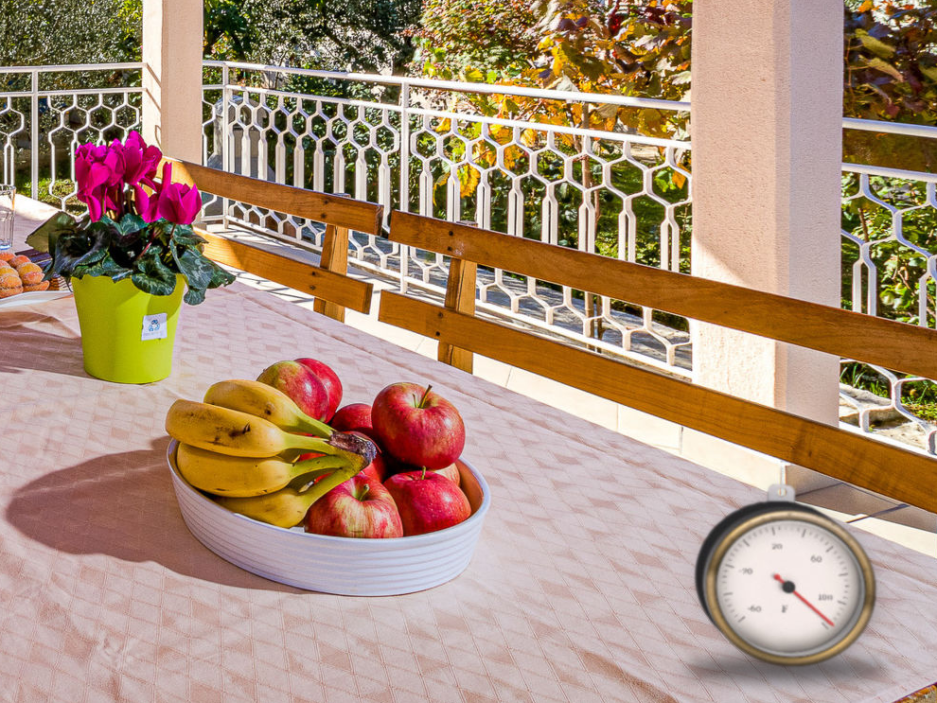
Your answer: 116 °F
